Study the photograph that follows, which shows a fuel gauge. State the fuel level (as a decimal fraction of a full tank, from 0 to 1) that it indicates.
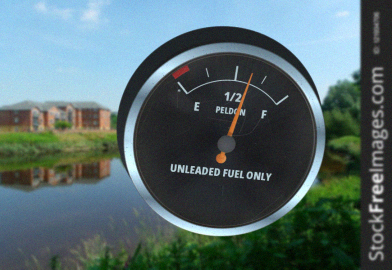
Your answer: 0.625
